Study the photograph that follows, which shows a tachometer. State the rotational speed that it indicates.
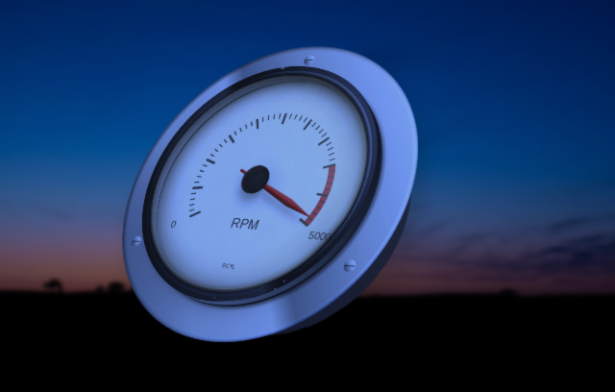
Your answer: 4900 rpm
